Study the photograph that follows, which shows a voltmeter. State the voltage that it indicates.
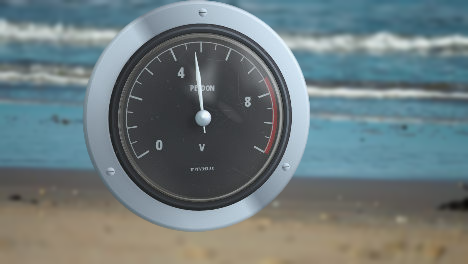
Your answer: 4.75 V
